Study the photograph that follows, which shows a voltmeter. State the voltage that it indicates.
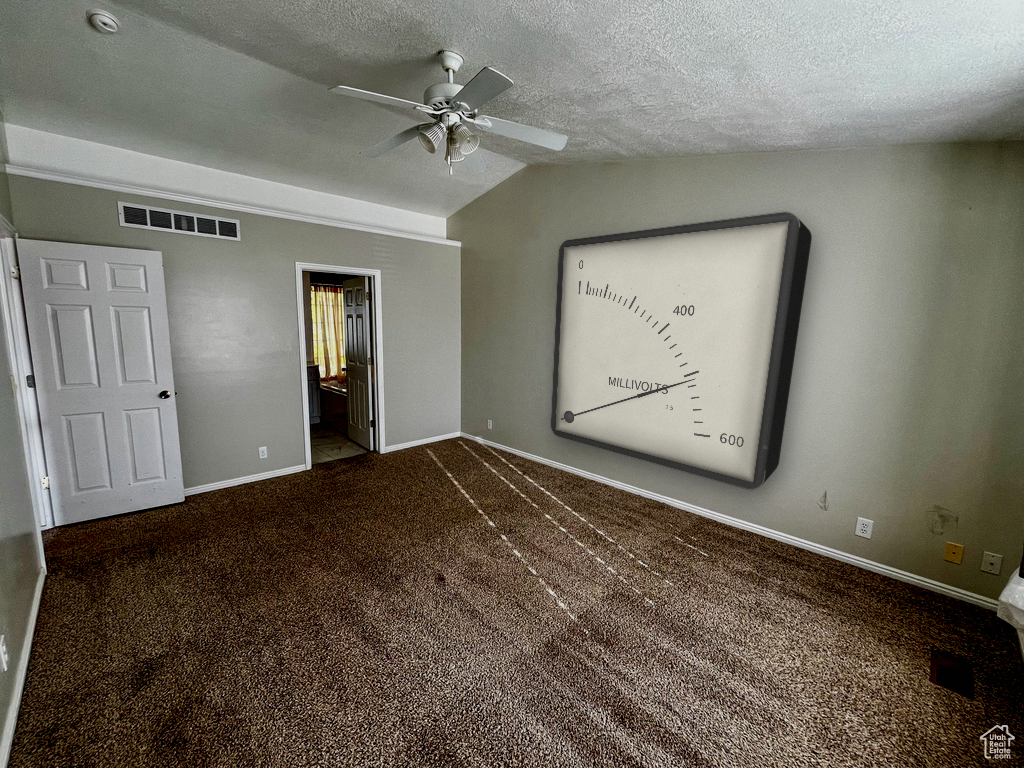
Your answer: 510 mV
